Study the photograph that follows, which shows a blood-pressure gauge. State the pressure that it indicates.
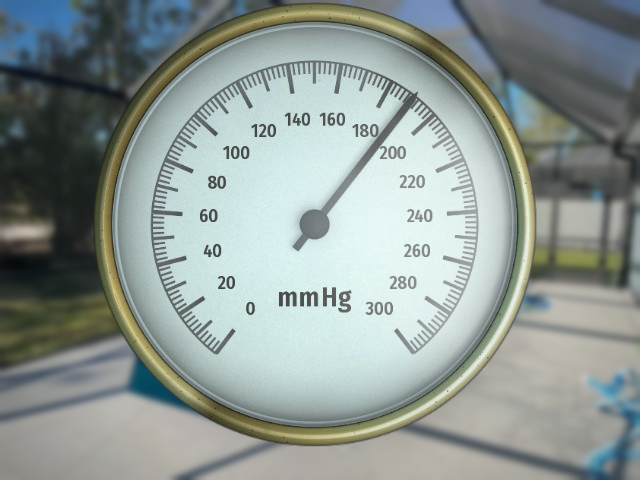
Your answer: 190 mmHg
